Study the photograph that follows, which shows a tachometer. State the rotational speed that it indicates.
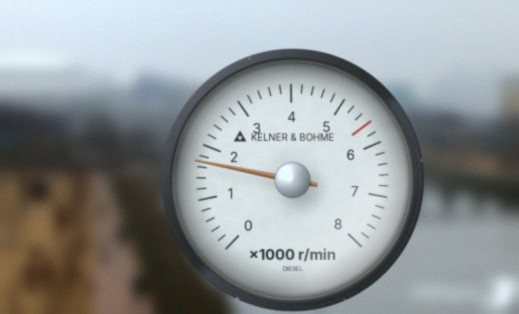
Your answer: 1700 rpm
